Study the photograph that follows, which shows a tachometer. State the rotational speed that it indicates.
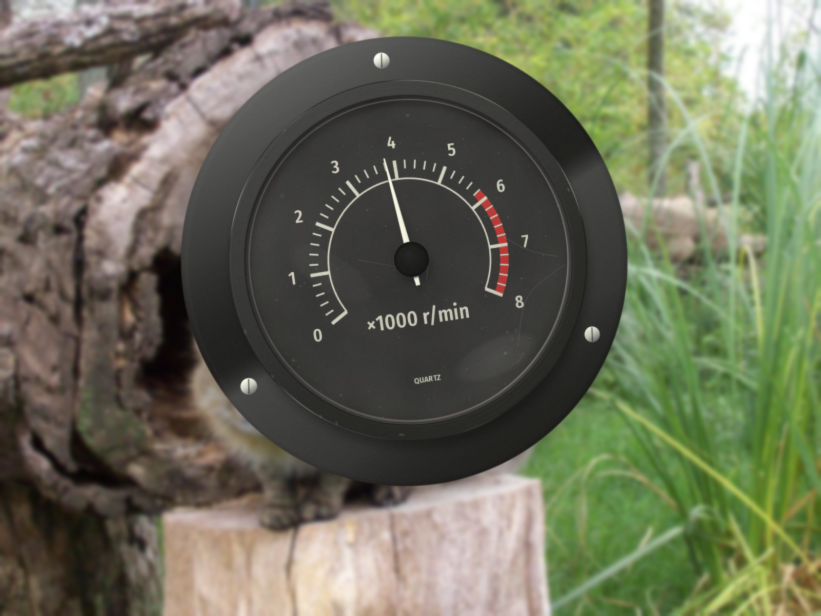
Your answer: 3800 rpm
